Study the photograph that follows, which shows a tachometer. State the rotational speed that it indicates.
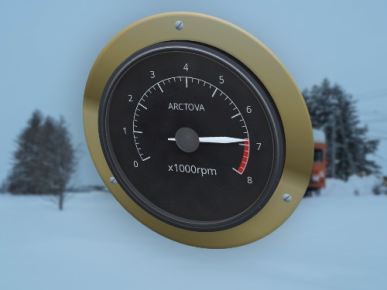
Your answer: 6800 rpm
